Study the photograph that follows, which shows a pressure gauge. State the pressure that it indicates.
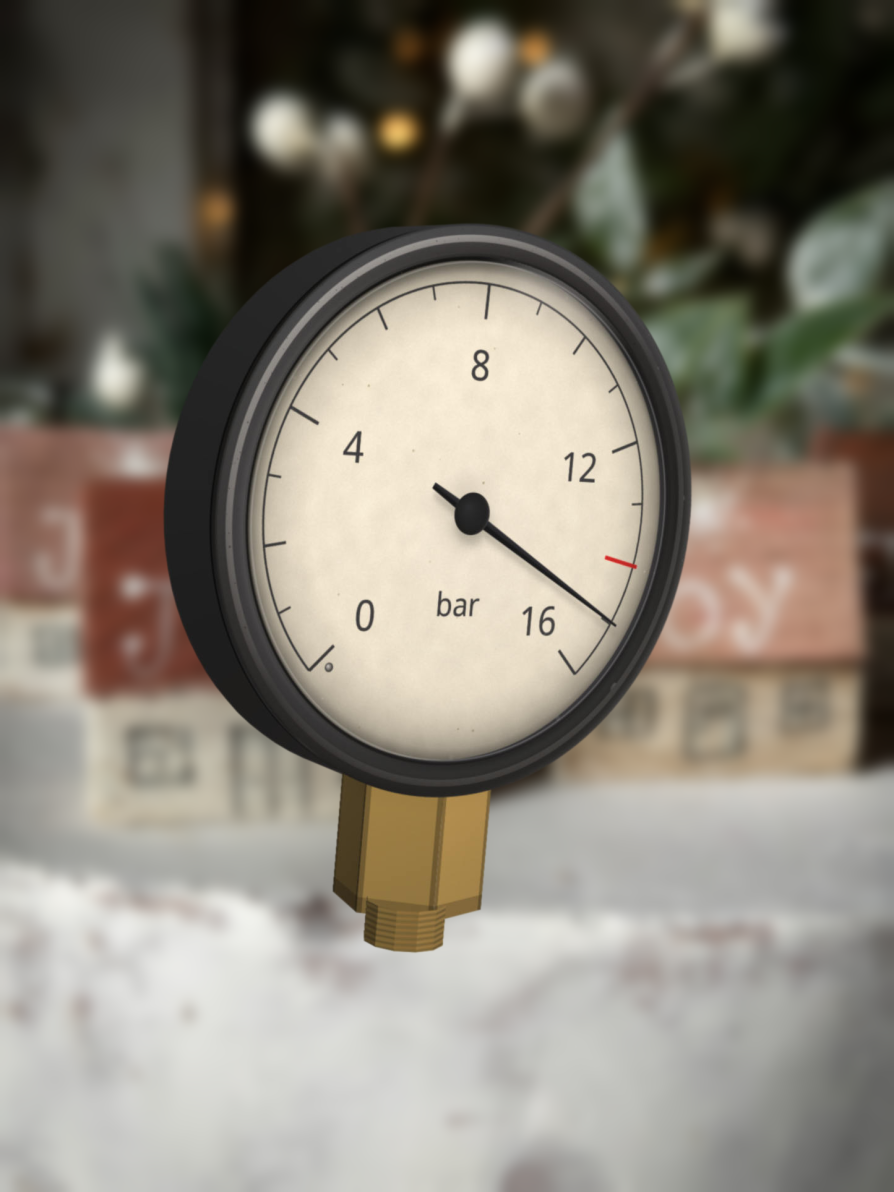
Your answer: 15 bar
